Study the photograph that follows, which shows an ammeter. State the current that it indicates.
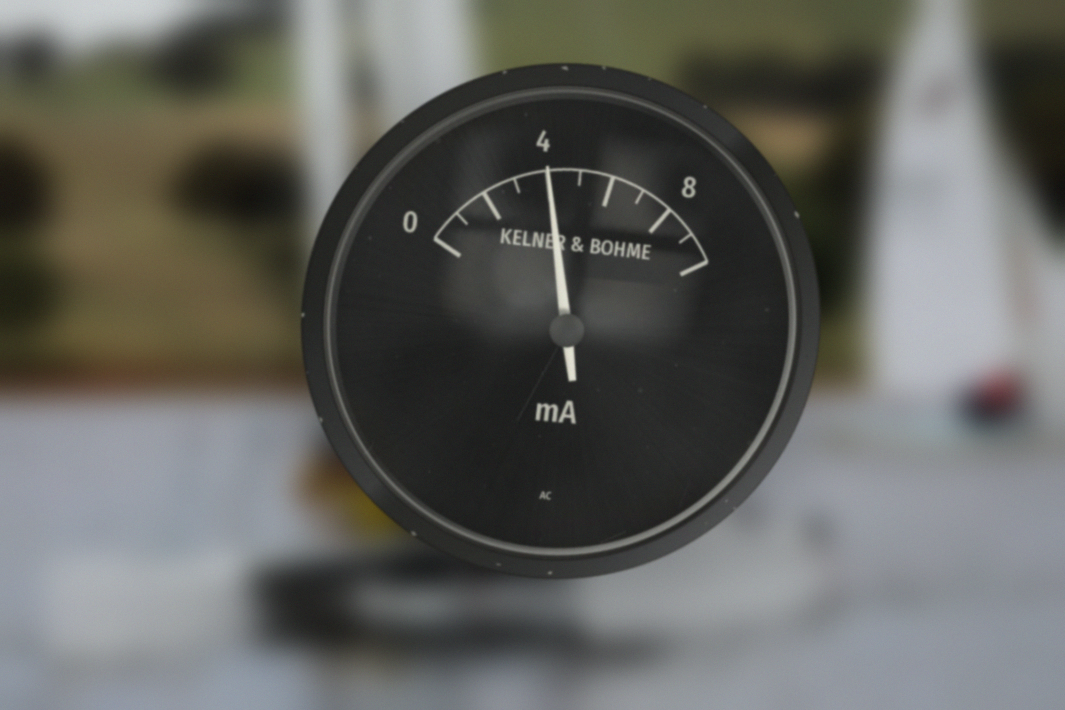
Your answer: 4 mA
